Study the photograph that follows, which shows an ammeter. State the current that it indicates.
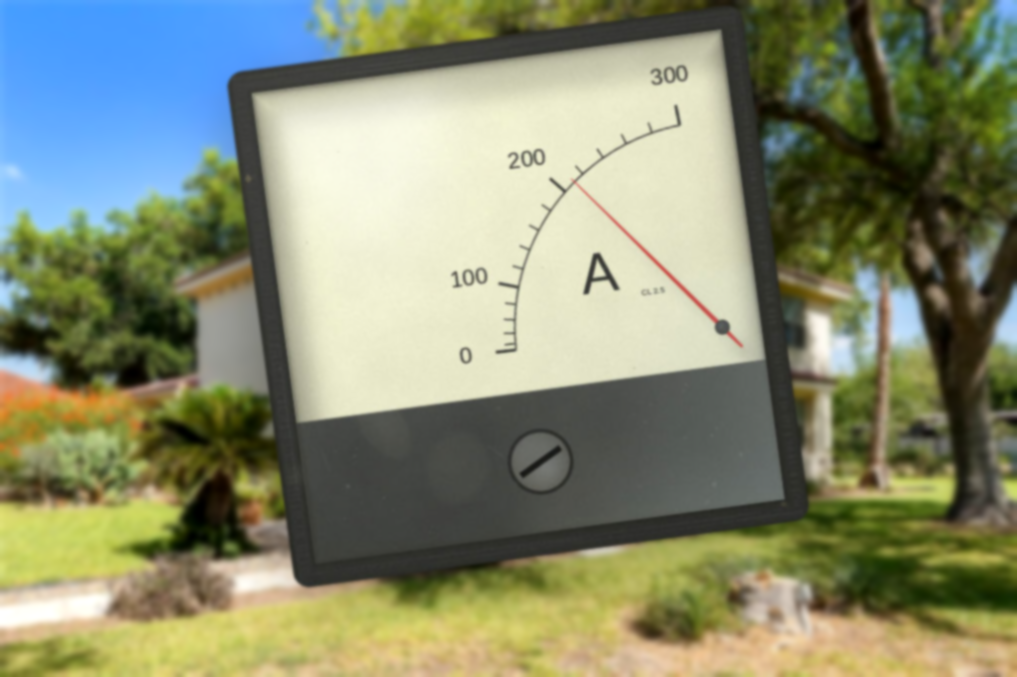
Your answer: 210 A
